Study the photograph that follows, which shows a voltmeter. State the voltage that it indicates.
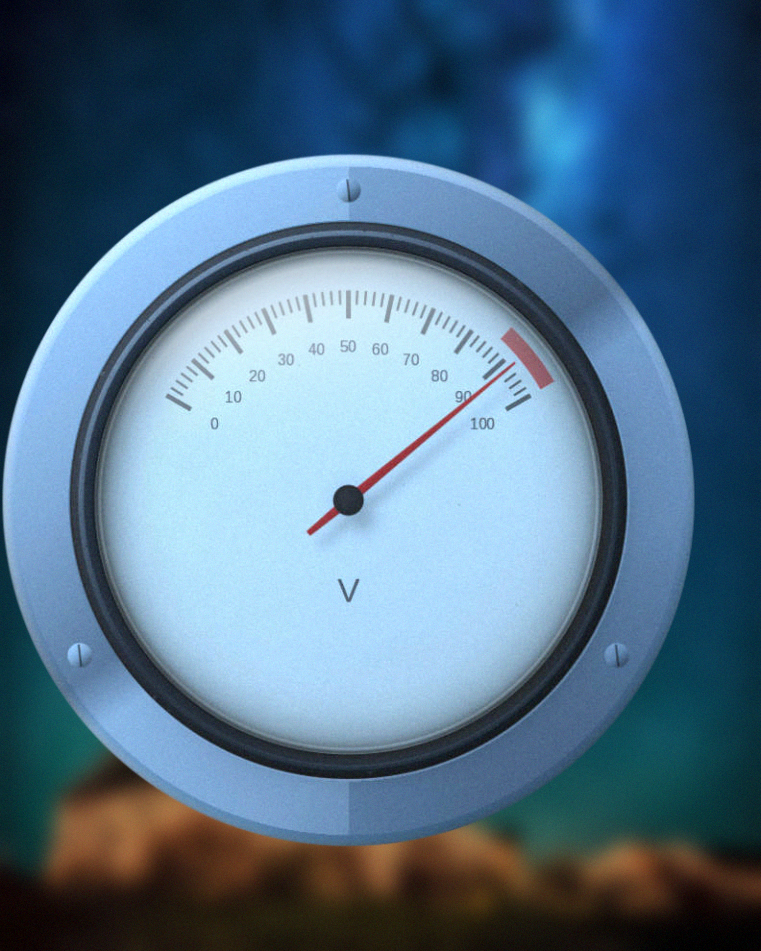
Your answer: 92 V
